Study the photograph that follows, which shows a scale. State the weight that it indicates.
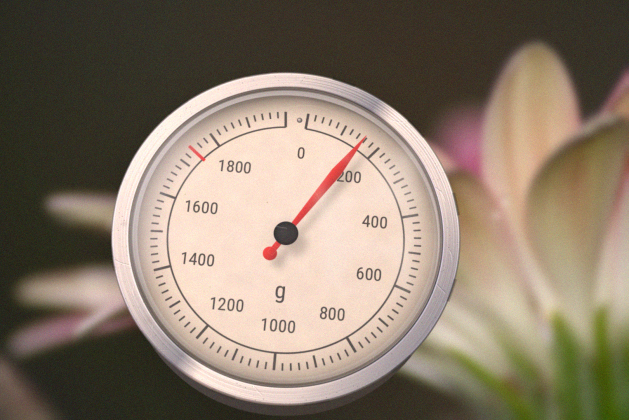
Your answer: 160 g
